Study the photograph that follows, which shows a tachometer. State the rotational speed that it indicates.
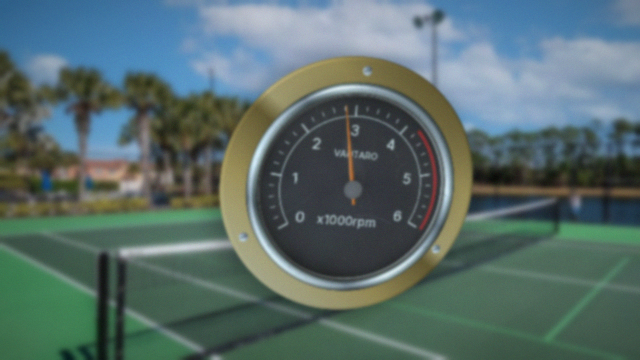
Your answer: 2800 rpm
